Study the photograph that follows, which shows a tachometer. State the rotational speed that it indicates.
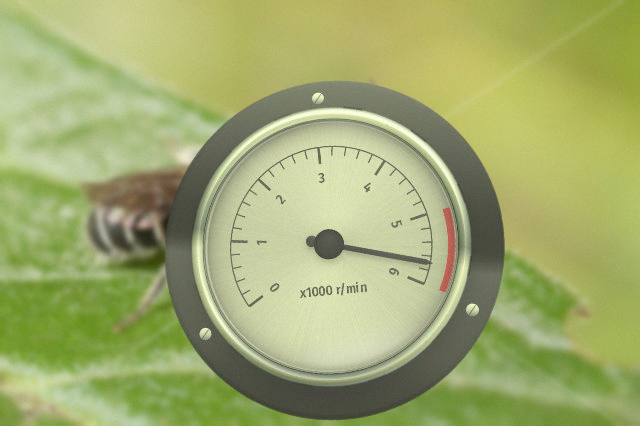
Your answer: 5700 rpm
